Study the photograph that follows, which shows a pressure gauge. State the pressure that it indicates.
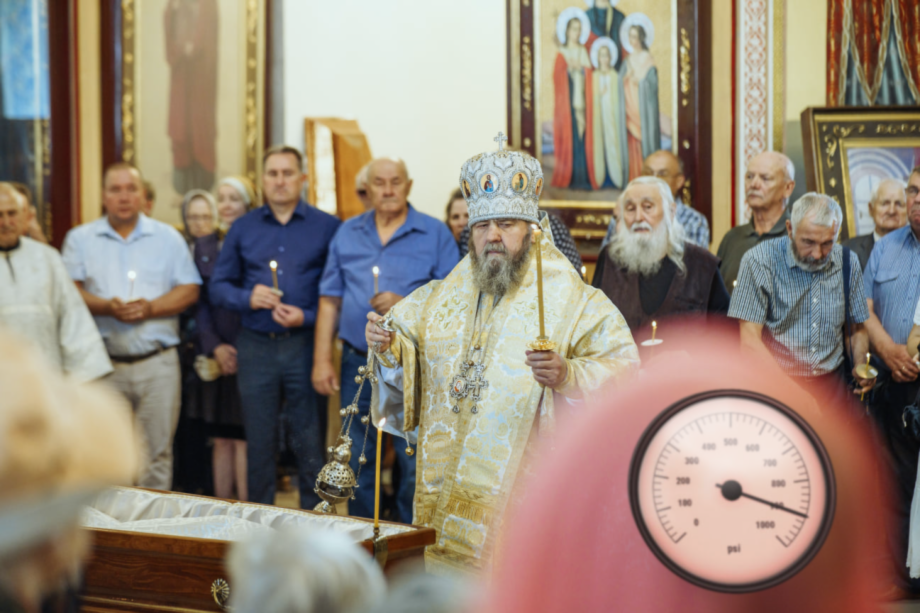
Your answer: 900 psi
